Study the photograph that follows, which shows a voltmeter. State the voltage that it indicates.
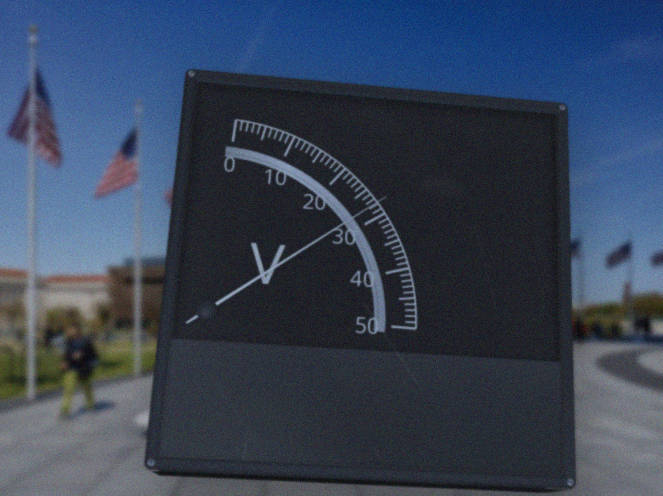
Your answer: 28 V
